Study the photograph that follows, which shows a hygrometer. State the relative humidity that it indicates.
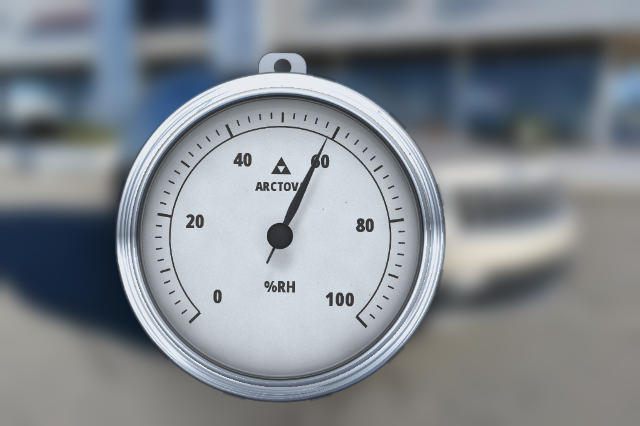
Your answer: 59 %
